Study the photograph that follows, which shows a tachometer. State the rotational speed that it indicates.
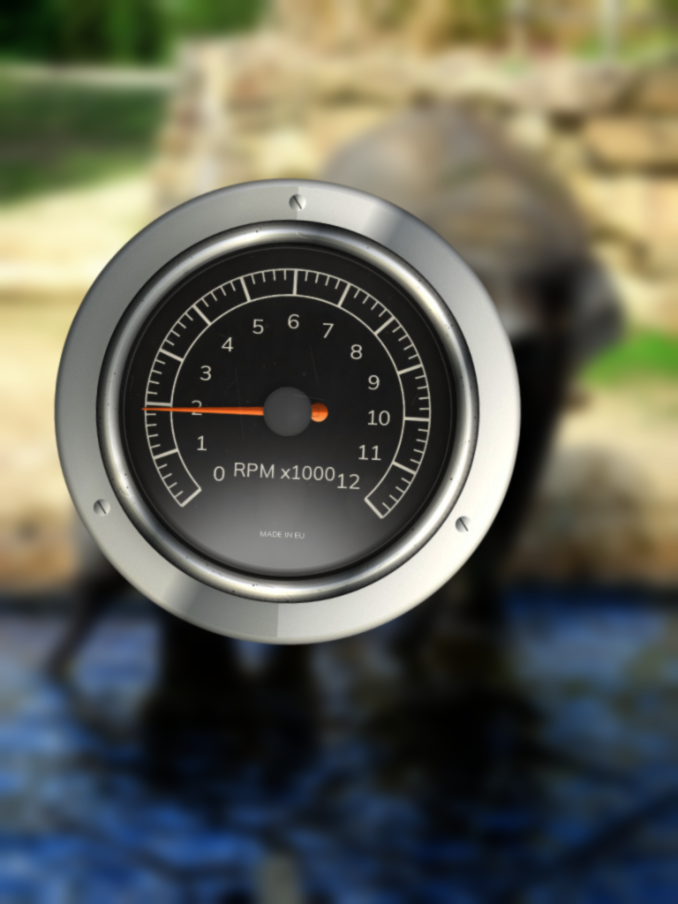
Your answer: 1900 rpm
